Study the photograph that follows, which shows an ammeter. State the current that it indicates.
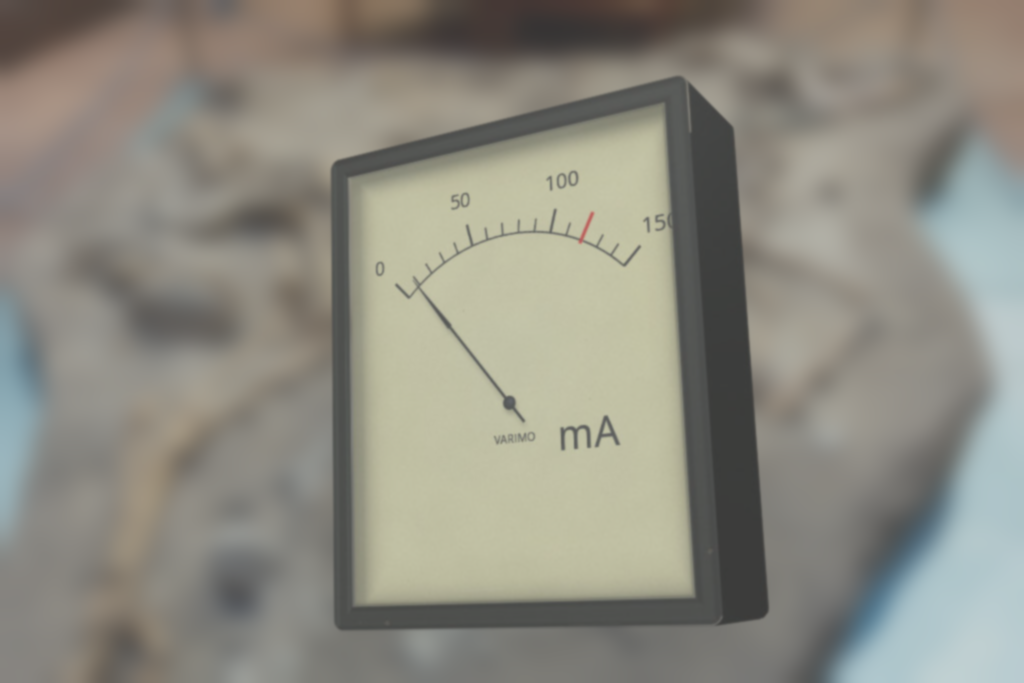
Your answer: 10 mA
